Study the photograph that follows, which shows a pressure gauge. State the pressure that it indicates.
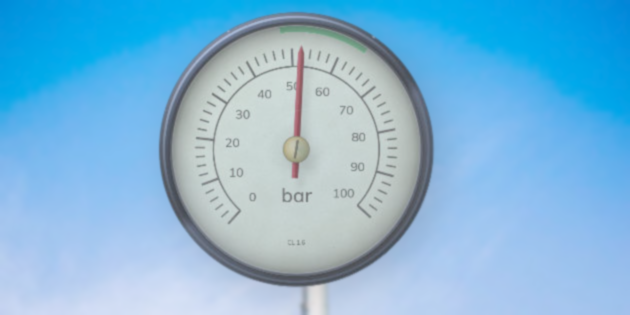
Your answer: 52 bar
